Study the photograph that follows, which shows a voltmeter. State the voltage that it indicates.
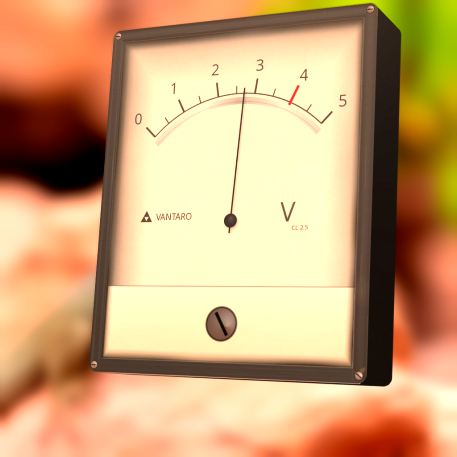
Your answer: 2.75 V
